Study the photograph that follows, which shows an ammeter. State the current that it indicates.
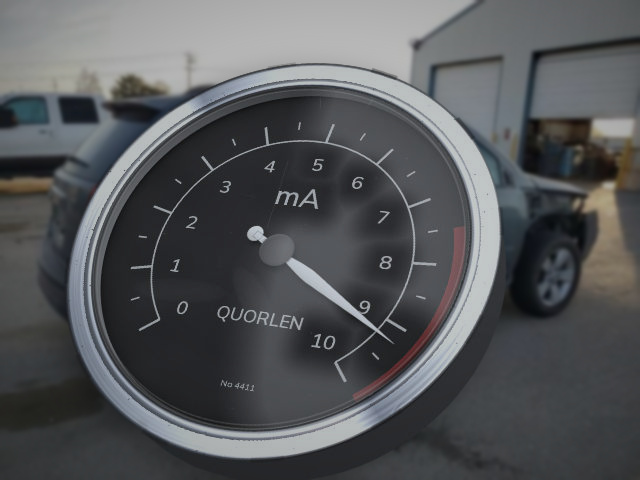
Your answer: 9.25 mA
